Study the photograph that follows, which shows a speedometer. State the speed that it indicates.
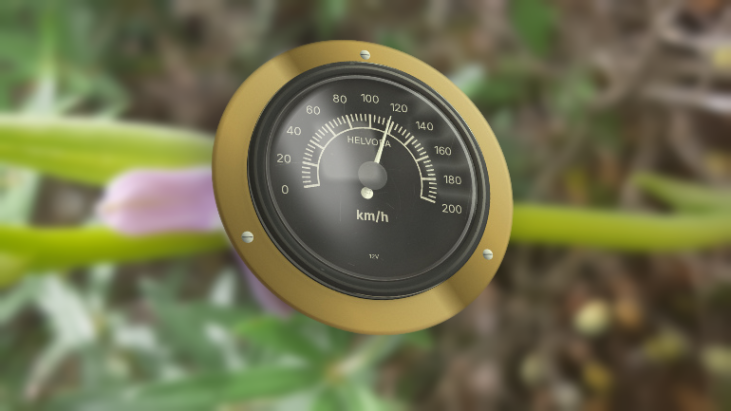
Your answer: 116 km/h
